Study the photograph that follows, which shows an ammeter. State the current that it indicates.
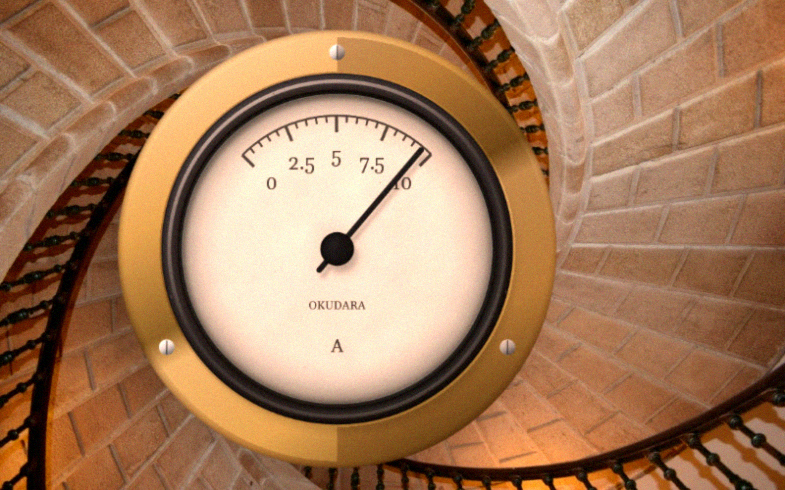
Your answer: 9.5 A
